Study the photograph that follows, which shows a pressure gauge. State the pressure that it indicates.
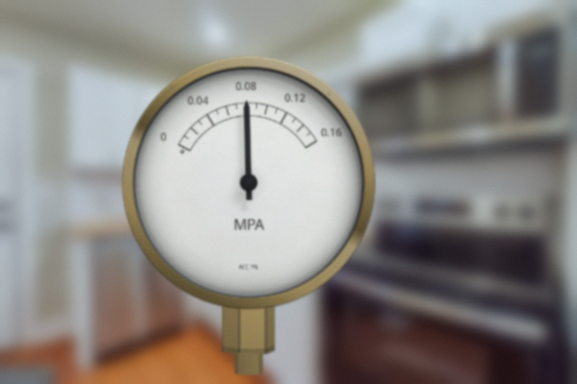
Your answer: 0.08 MPa
